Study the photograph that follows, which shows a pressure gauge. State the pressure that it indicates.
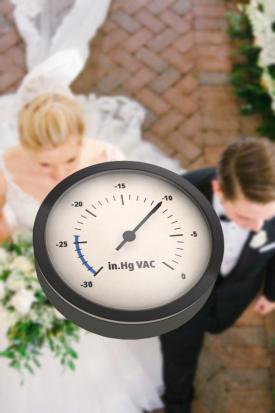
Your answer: -10 inHg
